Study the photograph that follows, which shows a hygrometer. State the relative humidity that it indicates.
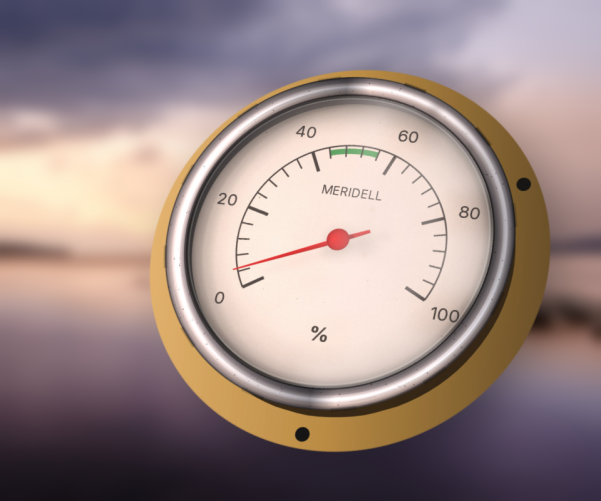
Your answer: 4 %
